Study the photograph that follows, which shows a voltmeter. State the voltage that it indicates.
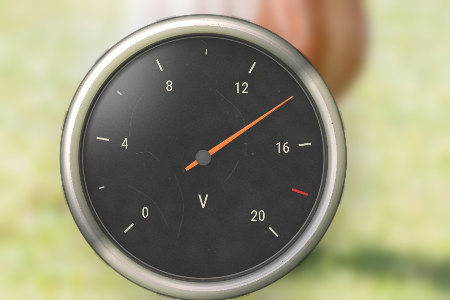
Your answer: 14 V
